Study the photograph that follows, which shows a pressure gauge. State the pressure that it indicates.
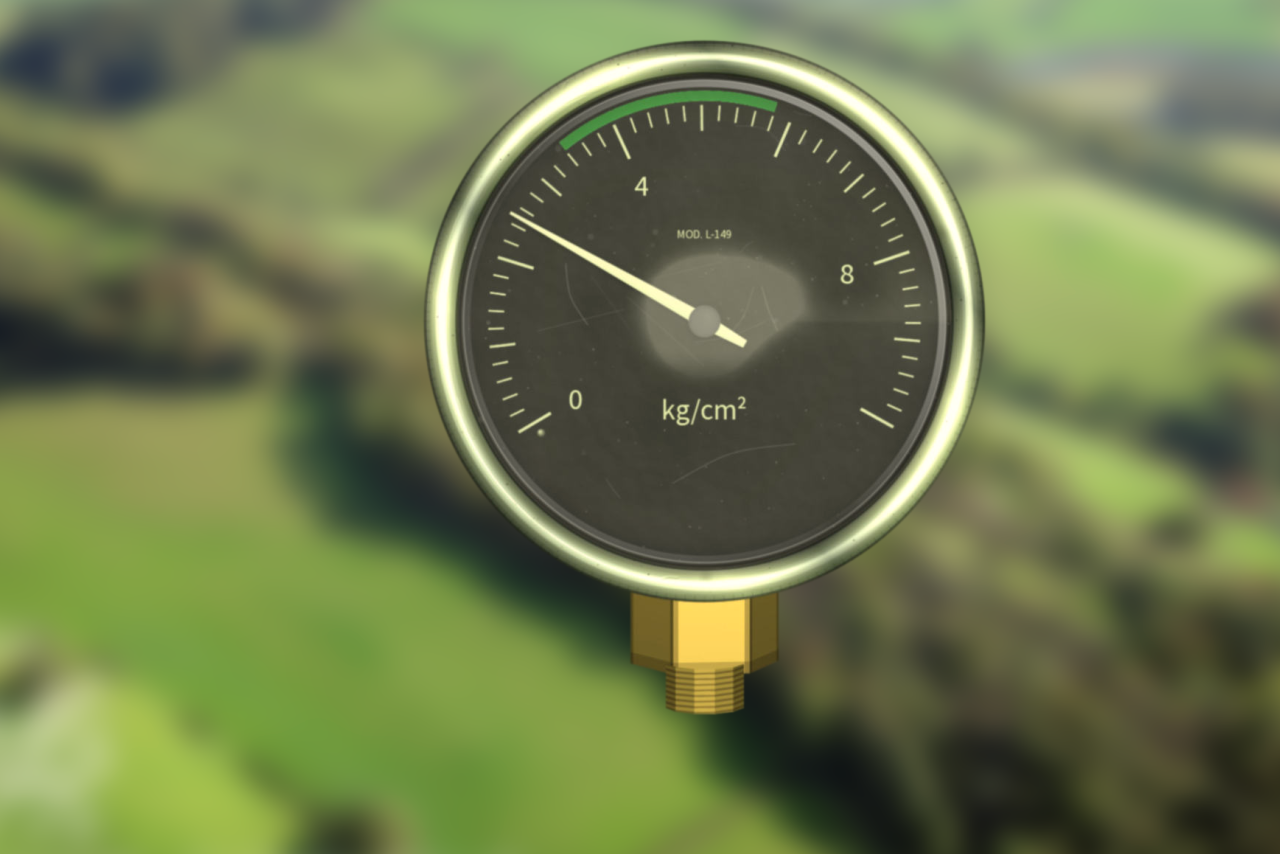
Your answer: 2.5 kg/cm²
